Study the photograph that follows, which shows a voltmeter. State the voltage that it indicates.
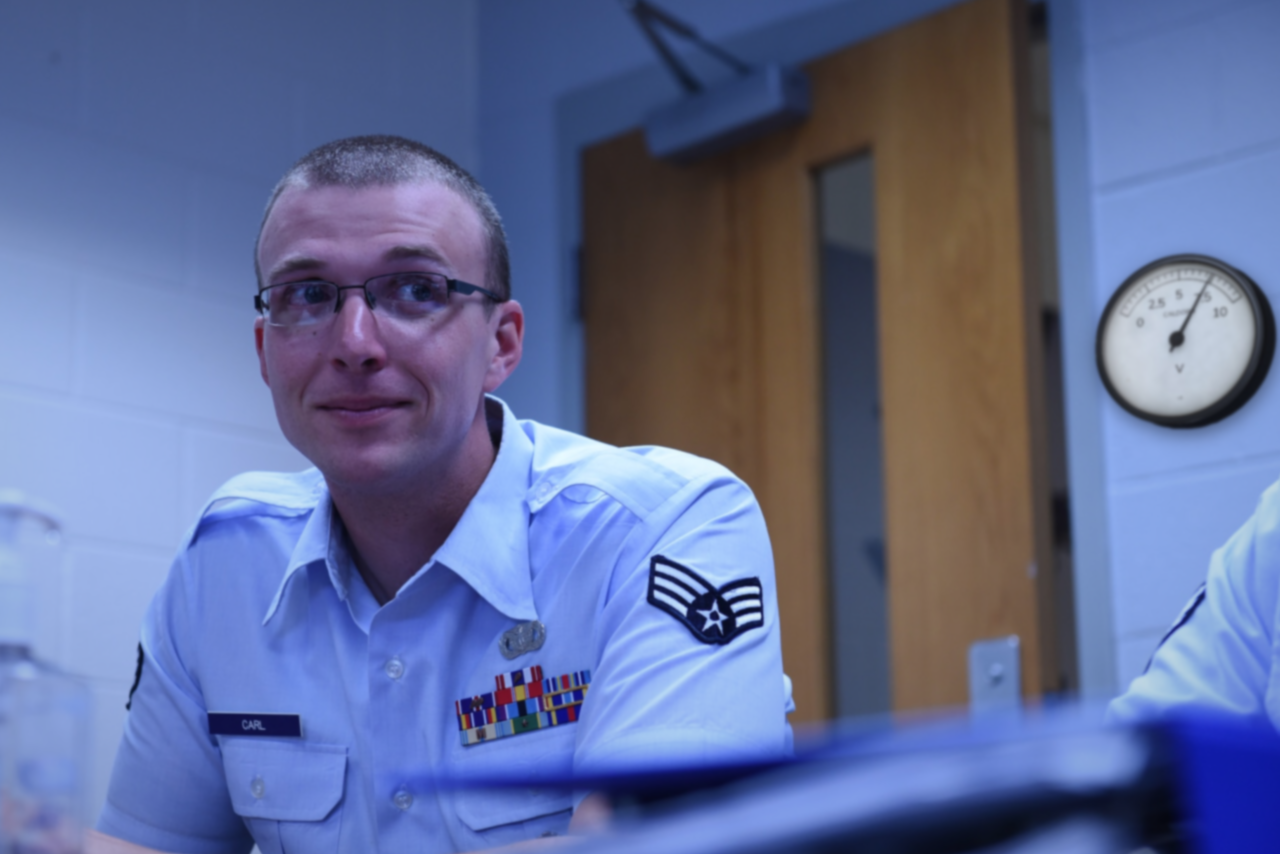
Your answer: 7.5 V
